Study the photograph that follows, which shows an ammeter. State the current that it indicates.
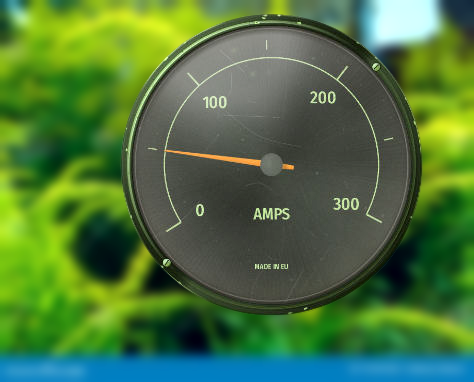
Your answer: 50 A
